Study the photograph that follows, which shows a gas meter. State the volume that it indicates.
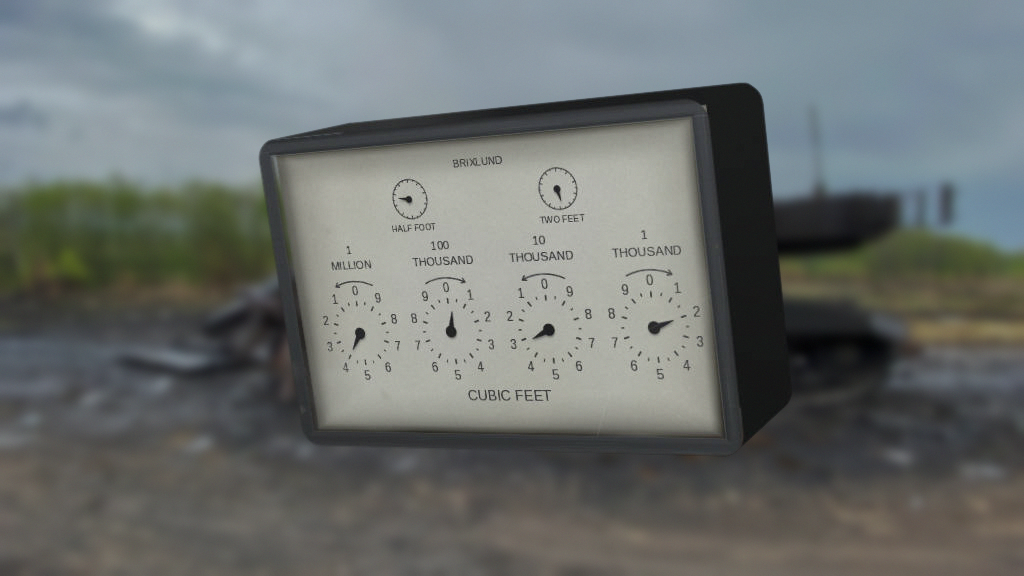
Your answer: 403200 ft³
